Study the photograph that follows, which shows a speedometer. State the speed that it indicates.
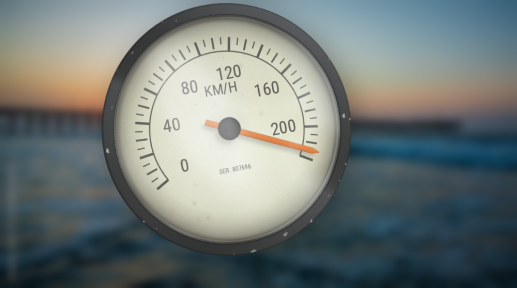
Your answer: 215 km/h
